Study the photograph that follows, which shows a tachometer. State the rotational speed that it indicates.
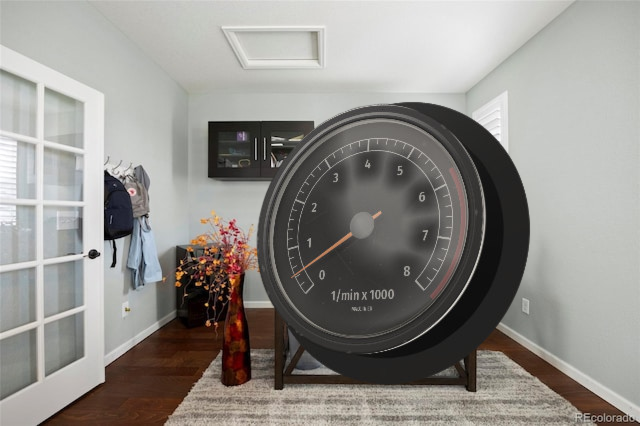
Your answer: 400 rpm
